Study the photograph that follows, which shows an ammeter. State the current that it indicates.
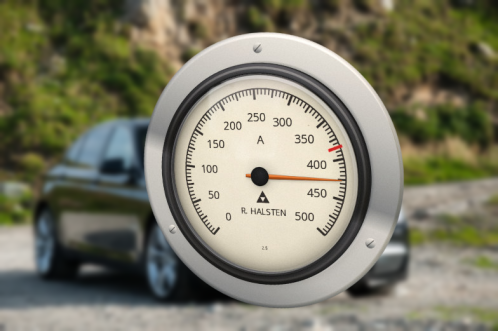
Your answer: 425 A
